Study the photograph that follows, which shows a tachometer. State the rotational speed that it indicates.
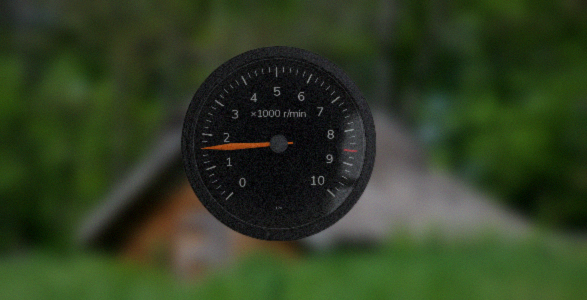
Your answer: 1600 rpm
